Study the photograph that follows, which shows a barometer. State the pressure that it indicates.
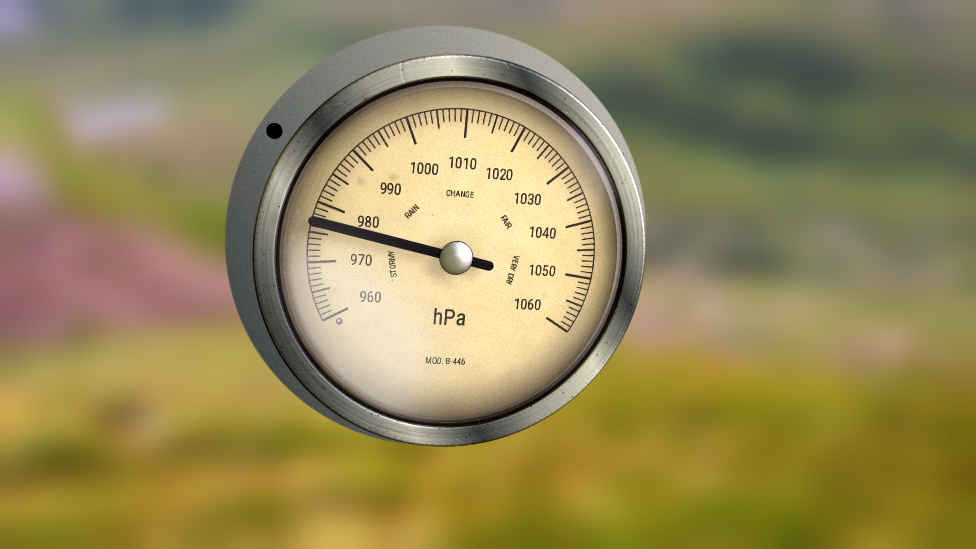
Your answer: 977 hPa
